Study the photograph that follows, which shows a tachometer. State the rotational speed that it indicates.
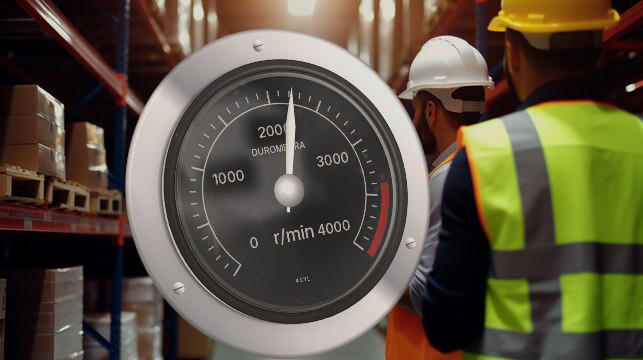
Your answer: 2200 rpm
